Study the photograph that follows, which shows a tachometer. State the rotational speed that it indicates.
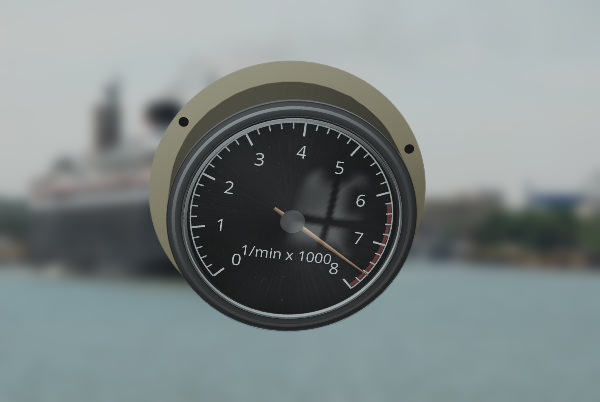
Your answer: 7600 rpm
